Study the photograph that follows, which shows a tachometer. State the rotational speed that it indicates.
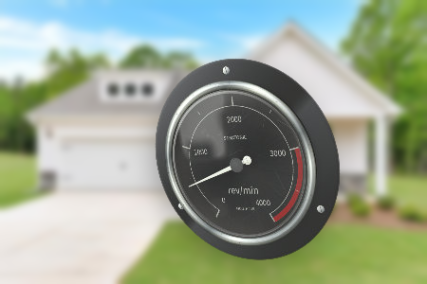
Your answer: 500 rpm
